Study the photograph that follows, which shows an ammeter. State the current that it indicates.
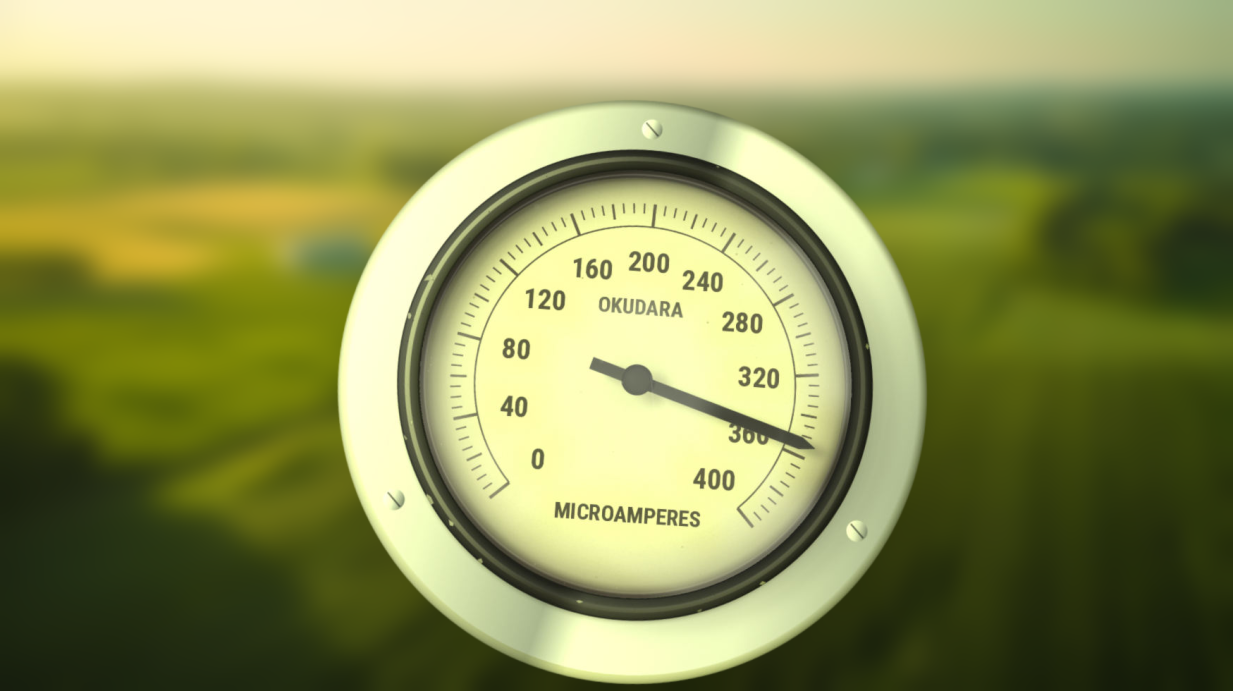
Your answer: 355 µA
